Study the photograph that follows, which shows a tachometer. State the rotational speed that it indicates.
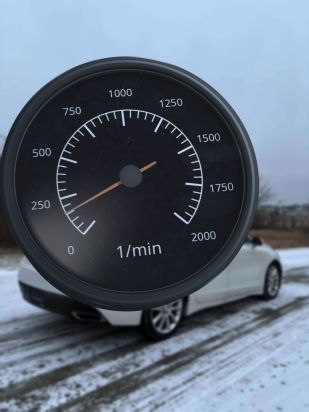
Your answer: 150 rpm
